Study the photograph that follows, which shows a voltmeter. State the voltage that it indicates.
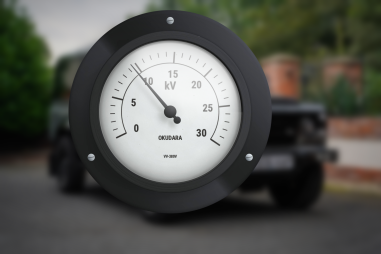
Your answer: 9.5 kV
